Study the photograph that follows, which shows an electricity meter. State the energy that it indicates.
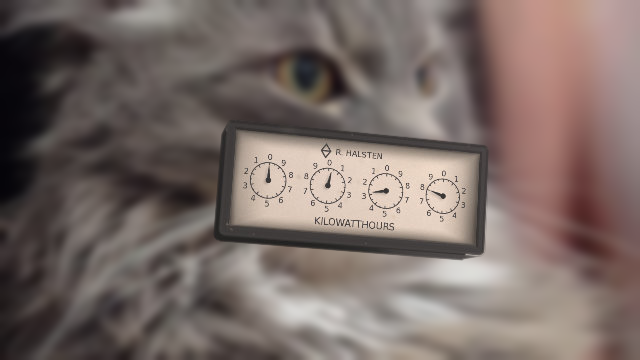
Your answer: 28 kWh
